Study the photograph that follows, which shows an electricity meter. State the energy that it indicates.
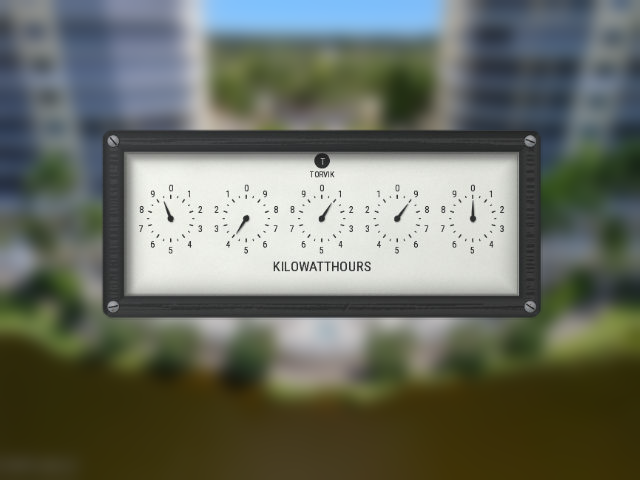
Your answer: 94090 kWh
